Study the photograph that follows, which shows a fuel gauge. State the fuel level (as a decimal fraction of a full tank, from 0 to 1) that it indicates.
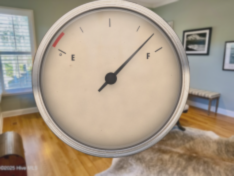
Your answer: 0.875
